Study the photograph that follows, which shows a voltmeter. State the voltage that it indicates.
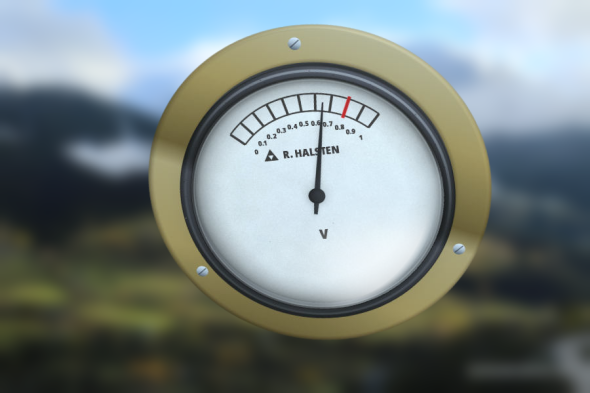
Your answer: 0.65 V
